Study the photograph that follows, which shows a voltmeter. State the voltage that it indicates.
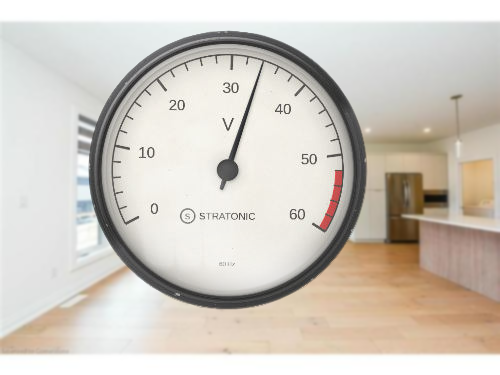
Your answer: 34 V
